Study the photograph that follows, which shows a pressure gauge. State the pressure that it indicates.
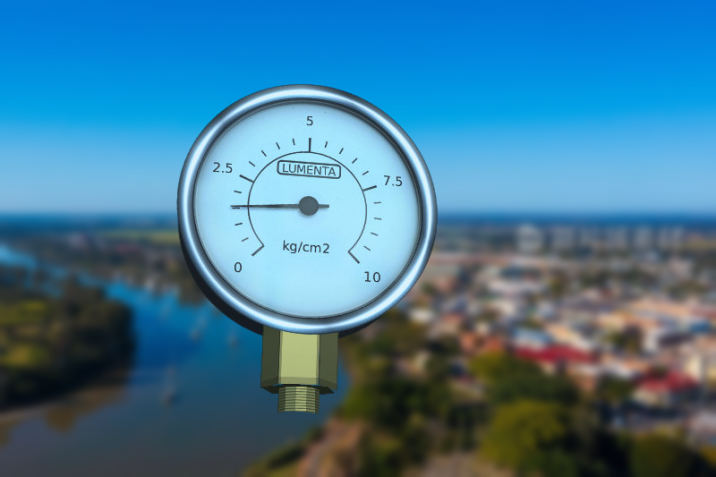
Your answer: 1.5 kg/cm²
